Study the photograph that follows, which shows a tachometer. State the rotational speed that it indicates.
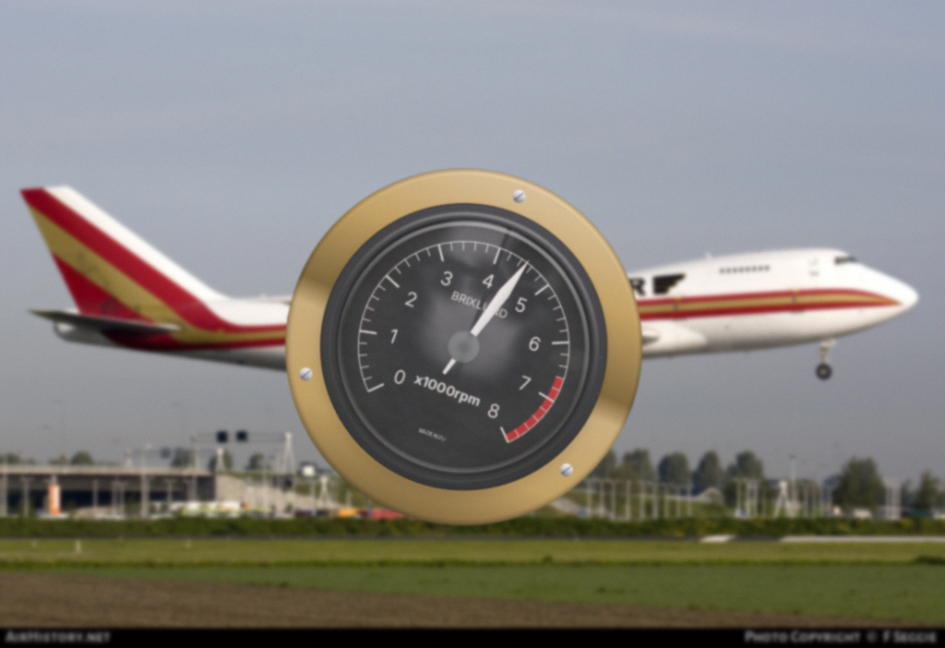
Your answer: 4500 rpm
